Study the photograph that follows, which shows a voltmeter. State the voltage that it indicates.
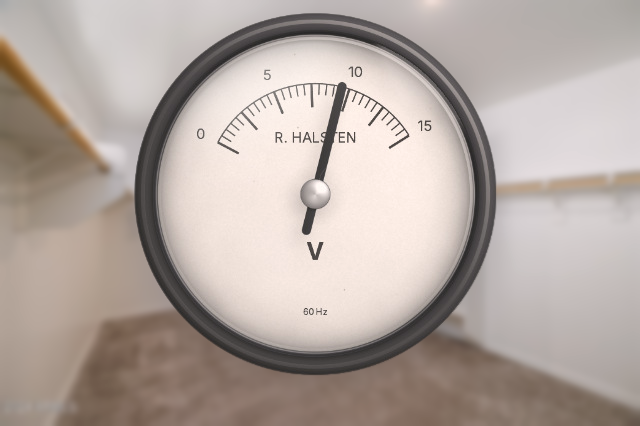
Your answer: 9.5 V
